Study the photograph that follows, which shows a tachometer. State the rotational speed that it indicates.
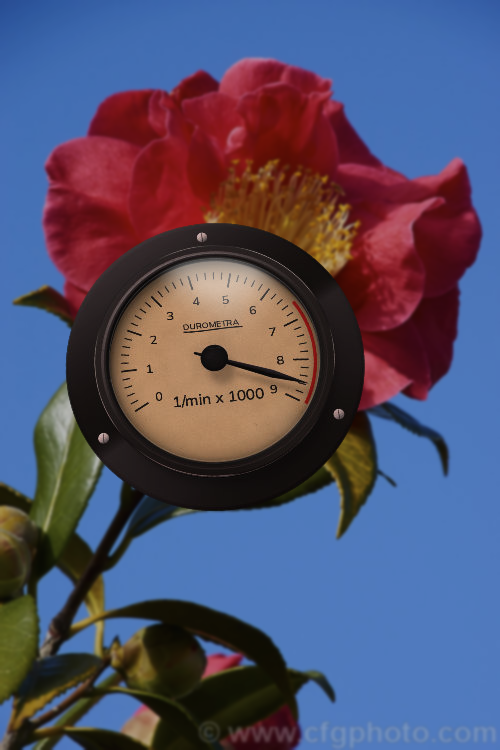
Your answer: 8600 rpm
